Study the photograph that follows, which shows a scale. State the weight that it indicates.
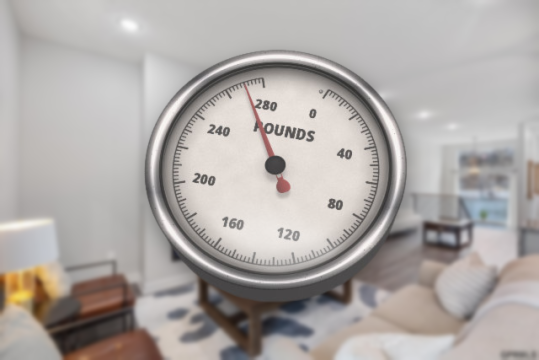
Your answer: 270 lb
